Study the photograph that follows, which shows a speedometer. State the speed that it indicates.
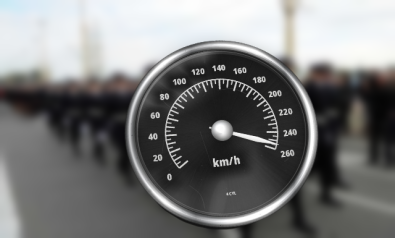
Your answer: 255 km/h
